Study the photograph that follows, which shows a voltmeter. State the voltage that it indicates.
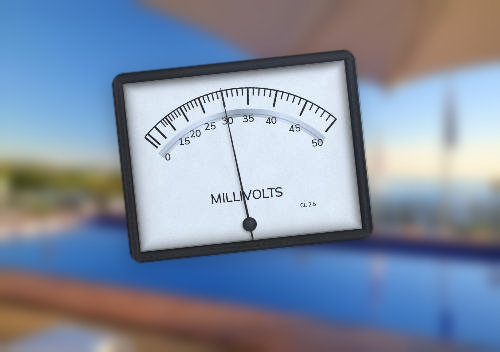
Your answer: 30 mV
